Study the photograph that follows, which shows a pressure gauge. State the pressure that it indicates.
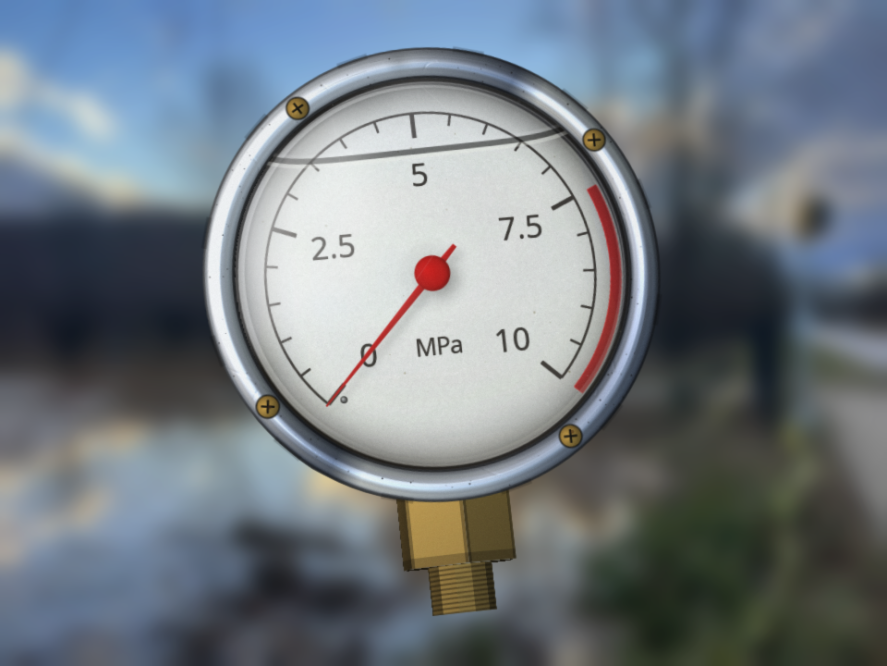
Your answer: 0 MPa
